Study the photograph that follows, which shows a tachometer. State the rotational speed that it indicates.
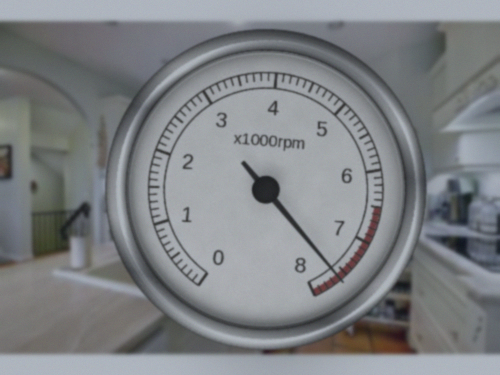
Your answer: 7600 rpm
